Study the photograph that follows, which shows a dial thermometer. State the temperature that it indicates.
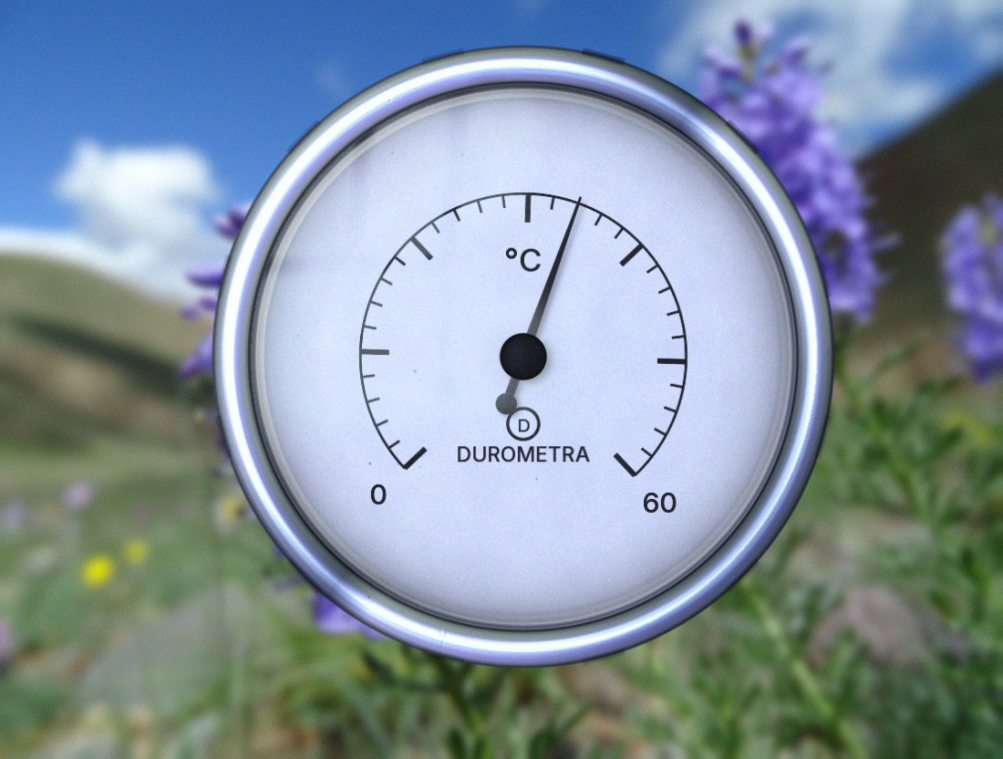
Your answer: 34 °C
